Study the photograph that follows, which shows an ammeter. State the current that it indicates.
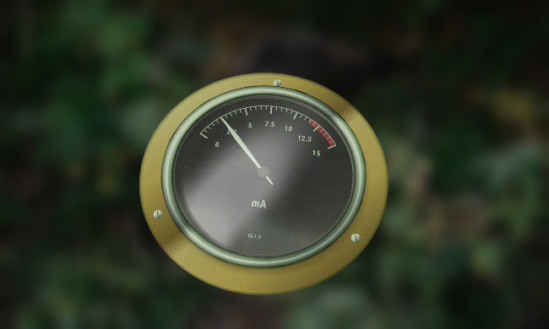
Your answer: 2.5 mA
